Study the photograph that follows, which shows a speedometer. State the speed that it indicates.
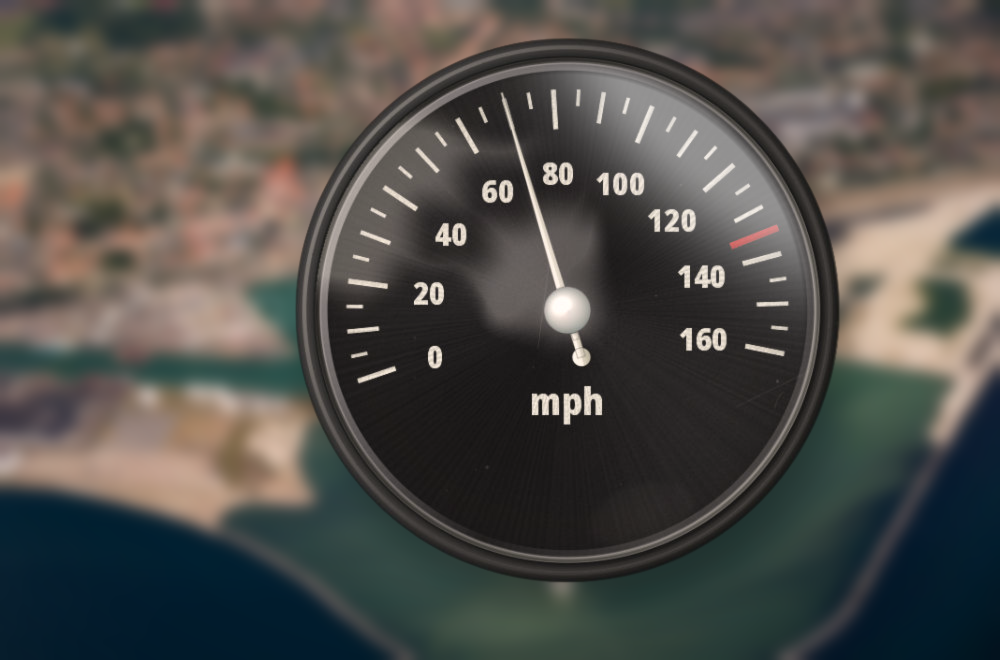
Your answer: 70 mph
